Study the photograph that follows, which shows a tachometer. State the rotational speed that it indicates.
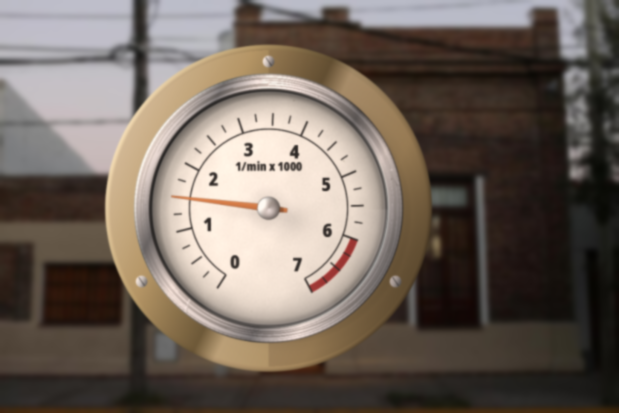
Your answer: 1500 rpm
